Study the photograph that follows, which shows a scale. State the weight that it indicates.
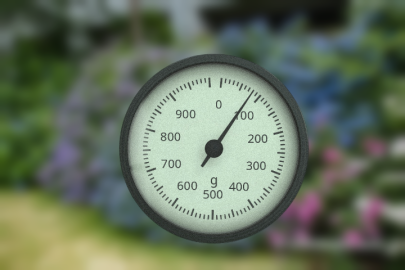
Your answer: 80 g
